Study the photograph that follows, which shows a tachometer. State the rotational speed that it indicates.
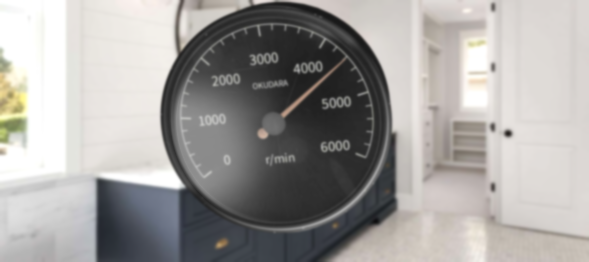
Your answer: 4400 rpm
